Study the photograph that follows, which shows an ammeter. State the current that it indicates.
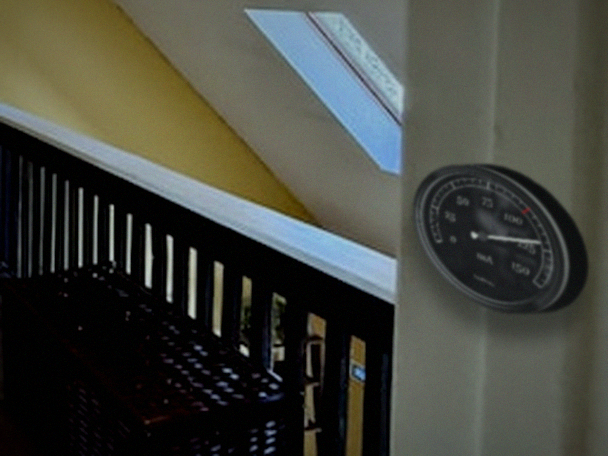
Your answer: 120 mA
